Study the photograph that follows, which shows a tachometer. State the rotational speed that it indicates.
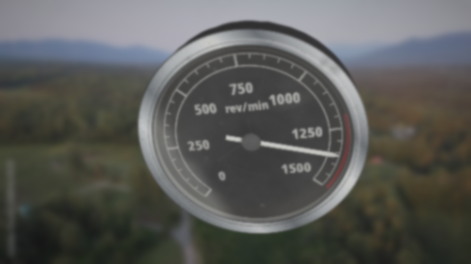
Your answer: 1350 rpm
